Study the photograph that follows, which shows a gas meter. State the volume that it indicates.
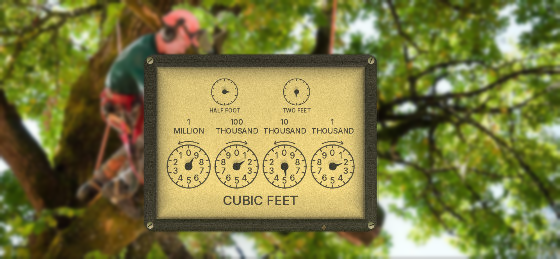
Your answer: 915200 ft³
